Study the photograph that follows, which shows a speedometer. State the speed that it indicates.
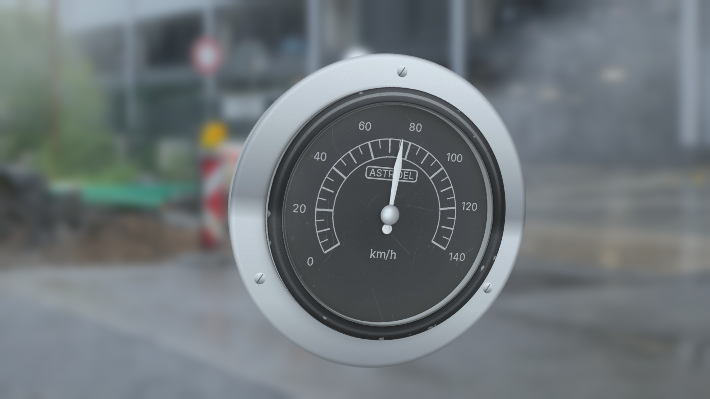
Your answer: 75 km/h
